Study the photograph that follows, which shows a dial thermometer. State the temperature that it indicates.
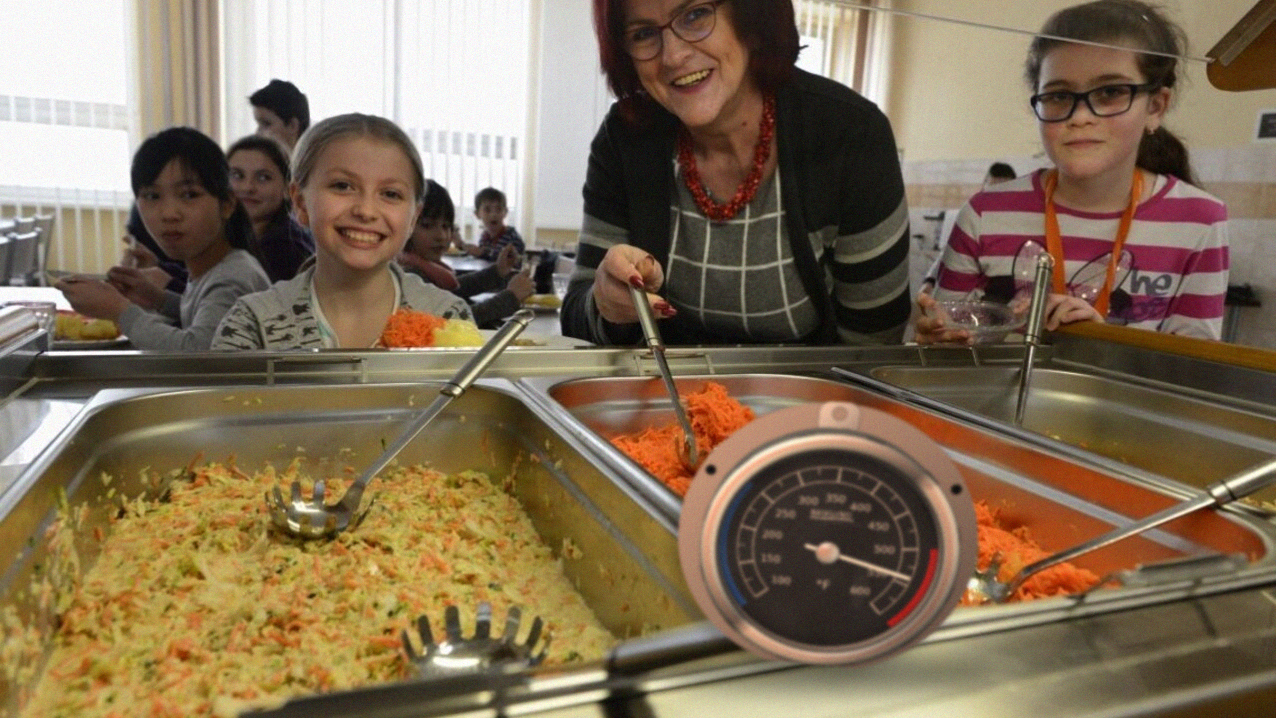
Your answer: 537.5 °F
